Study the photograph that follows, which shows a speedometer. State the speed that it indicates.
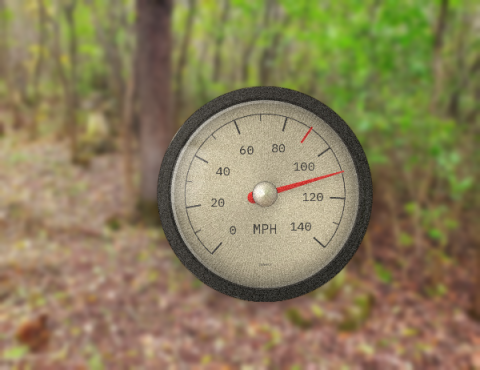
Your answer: 110 mph
